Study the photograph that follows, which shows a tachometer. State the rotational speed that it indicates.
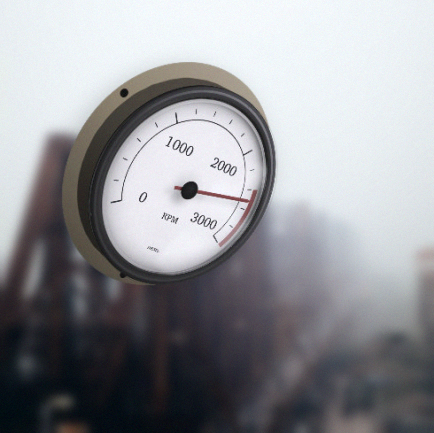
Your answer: 2500 rpm
